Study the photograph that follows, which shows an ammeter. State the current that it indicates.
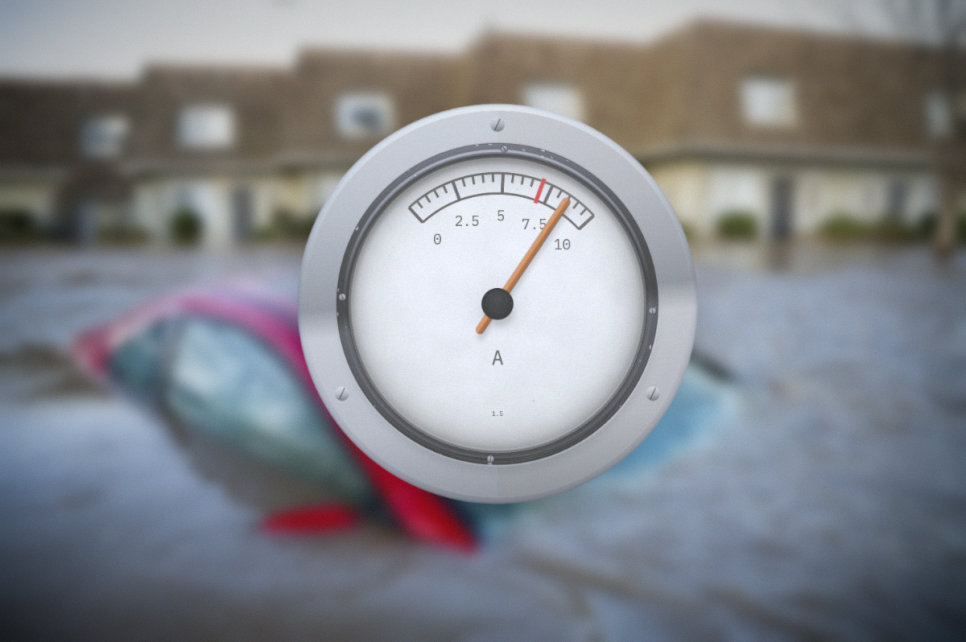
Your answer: 8.5 A
